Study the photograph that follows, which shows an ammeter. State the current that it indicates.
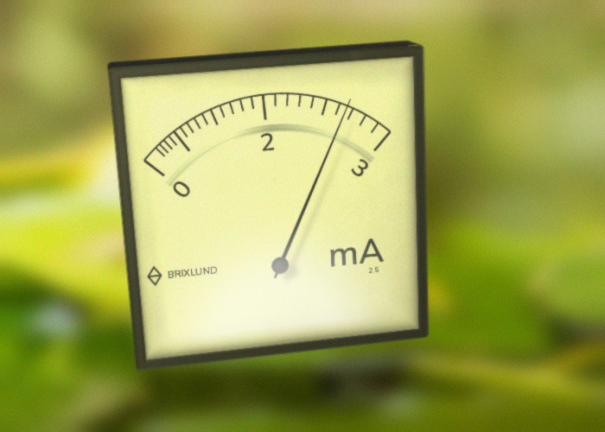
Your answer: 2.65 mA
